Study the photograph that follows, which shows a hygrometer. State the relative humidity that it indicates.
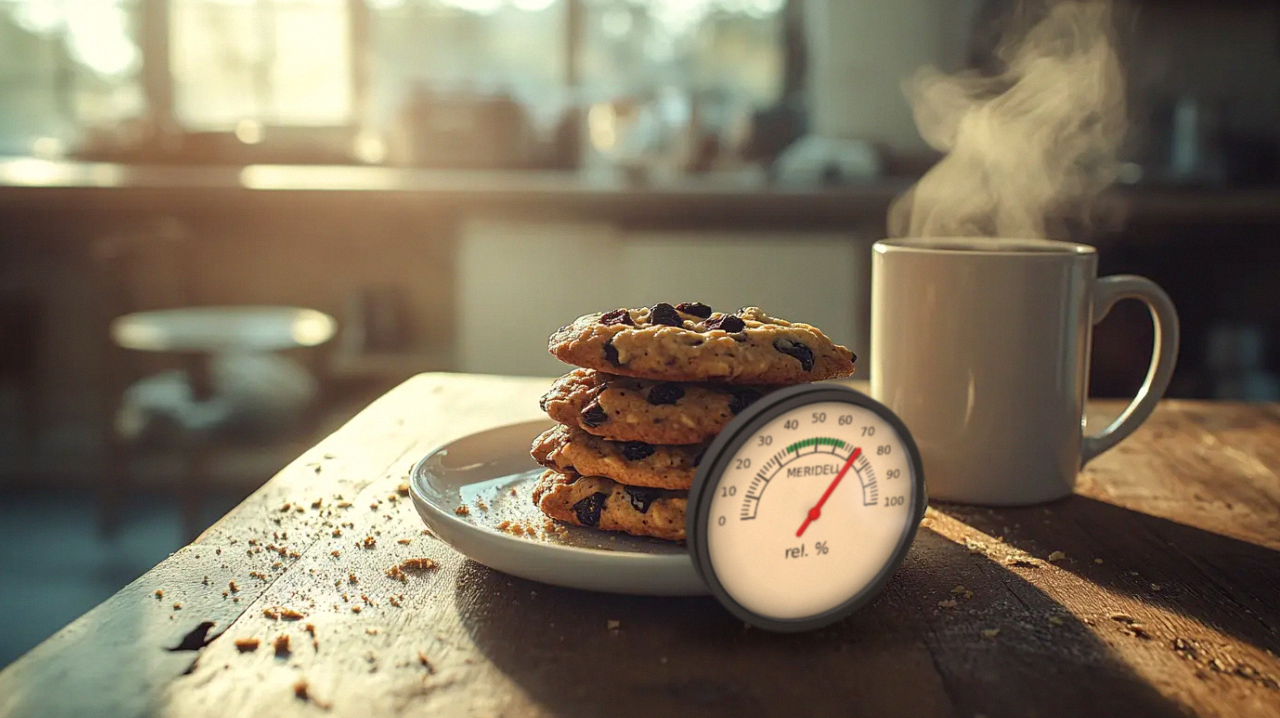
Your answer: 70 %
